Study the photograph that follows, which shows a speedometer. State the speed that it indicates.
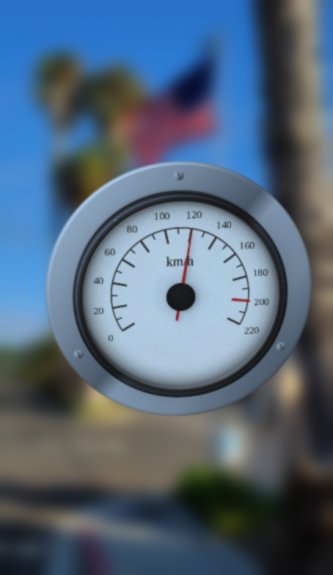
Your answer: 120 km/h
